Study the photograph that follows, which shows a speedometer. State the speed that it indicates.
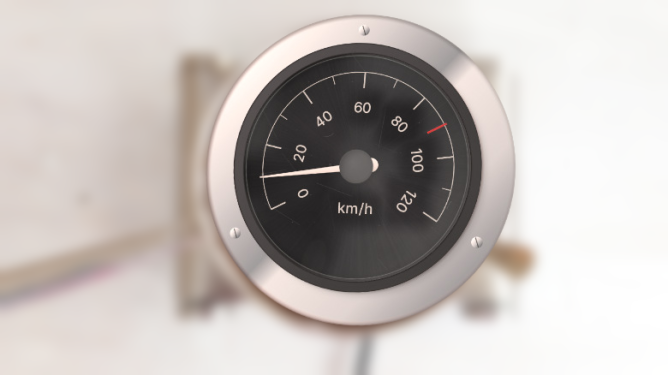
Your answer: 10 km/h
